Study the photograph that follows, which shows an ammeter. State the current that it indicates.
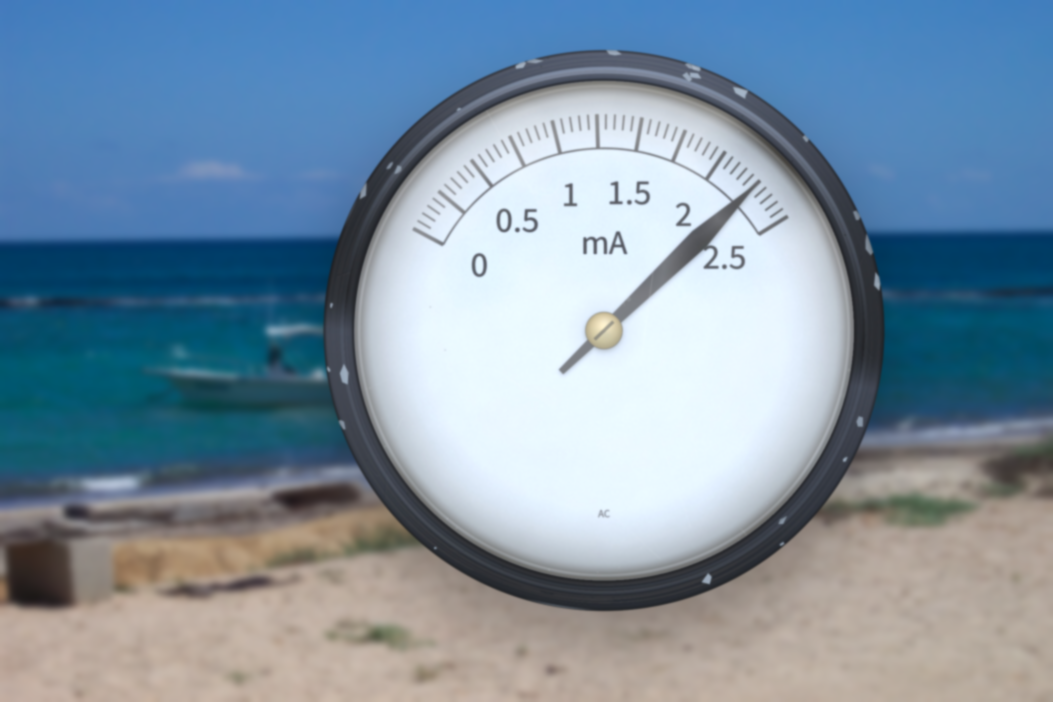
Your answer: 2.25 mA
